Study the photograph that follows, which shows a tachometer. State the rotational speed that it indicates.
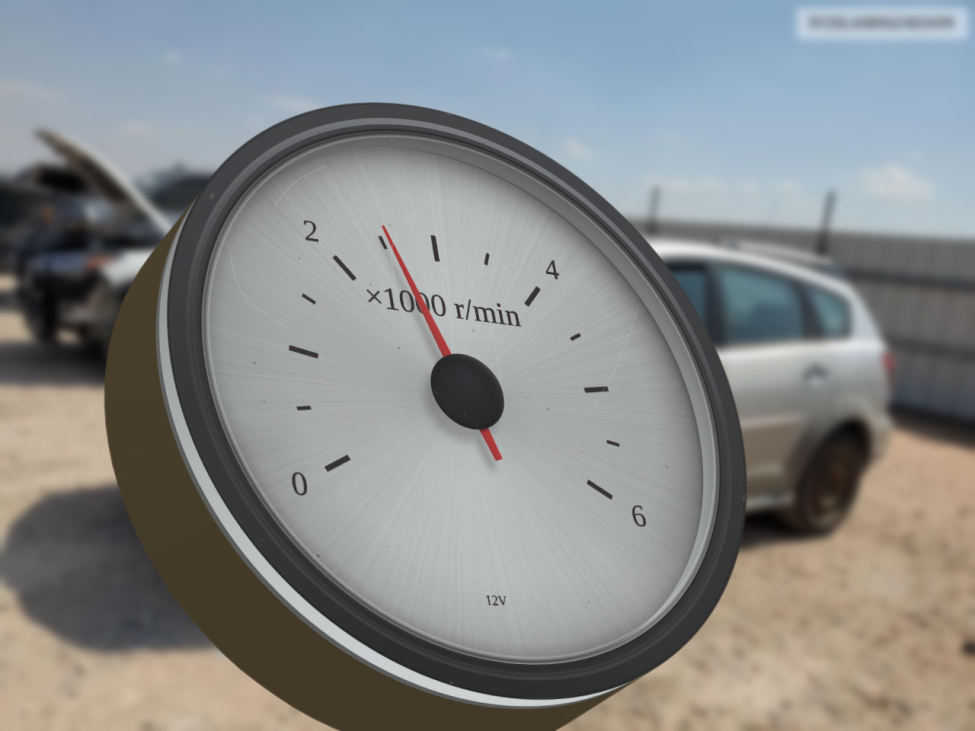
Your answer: 2500 rpm
